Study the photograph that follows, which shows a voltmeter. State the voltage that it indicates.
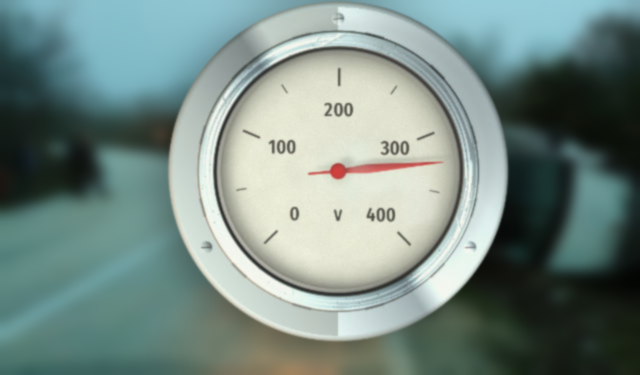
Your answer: 325 V
